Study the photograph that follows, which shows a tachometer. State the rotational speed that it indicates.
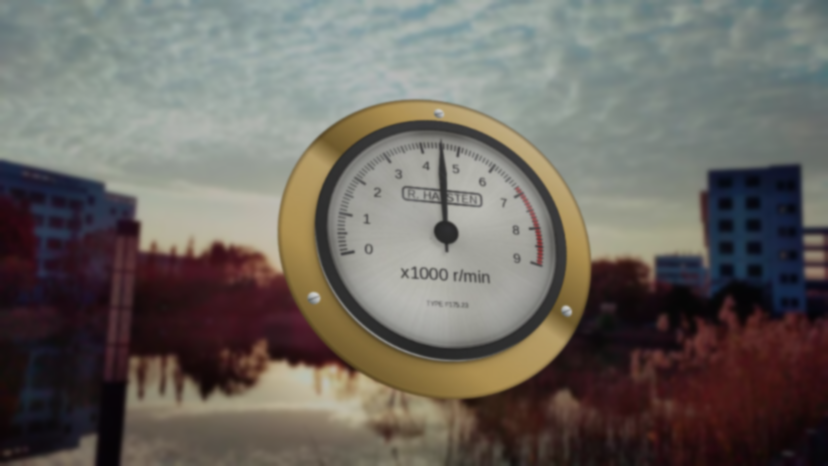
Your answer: 4500 rpm
